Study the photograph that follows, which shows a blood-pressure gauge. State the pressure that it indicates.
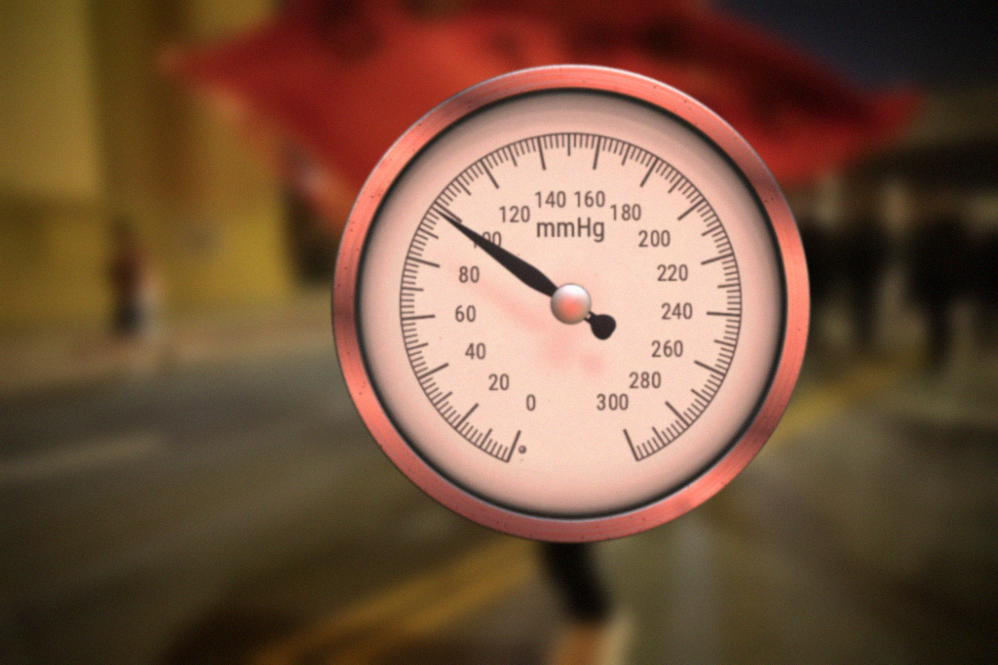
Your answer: 98 mmHg
